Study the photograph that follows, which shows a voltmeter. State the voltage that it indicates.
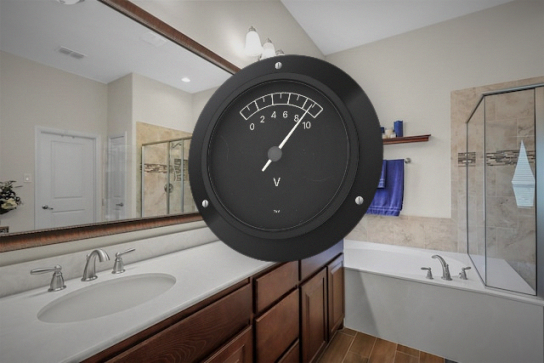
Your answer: 9 V
